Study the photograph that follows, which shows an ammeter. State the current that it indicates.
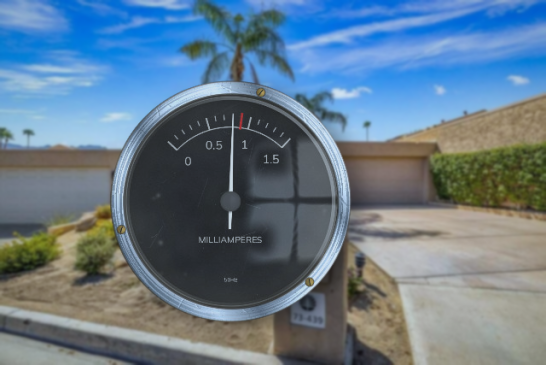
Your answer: 0.8 mA
